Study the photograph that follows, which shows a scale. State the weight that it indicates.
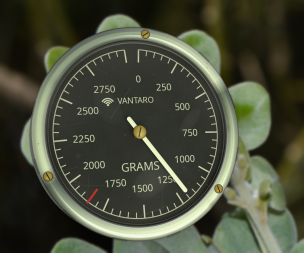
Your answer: 1200 g
